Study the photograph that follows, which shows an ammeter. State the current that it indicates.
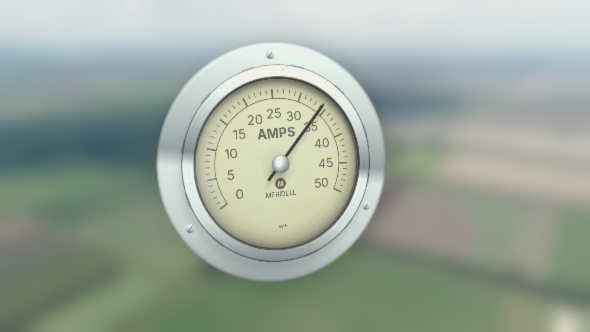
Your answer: 34 A
